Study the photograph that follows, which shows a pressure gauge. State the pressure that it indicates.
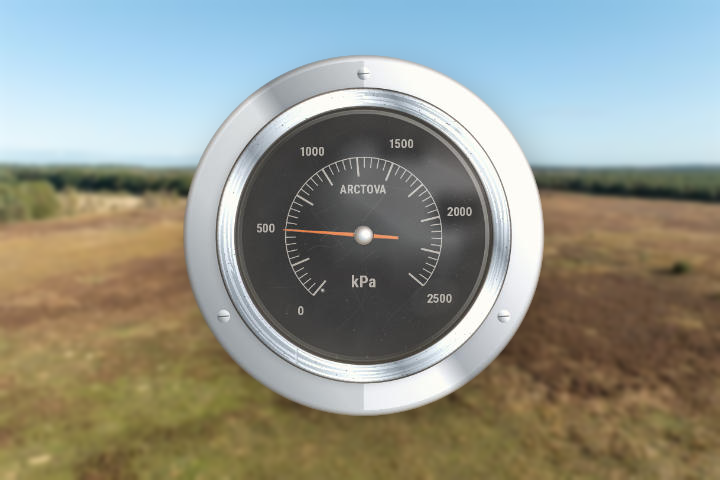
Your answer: 500 kPa
